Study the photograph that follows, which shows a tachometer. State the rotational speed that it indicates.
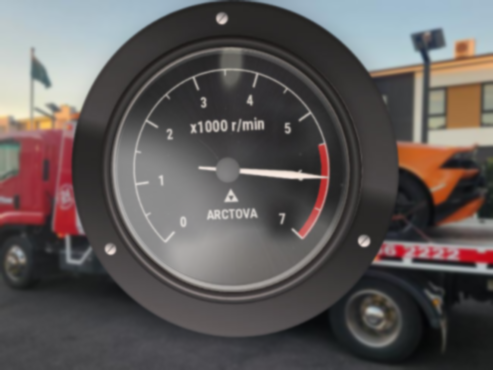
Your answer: 6000 rpm
